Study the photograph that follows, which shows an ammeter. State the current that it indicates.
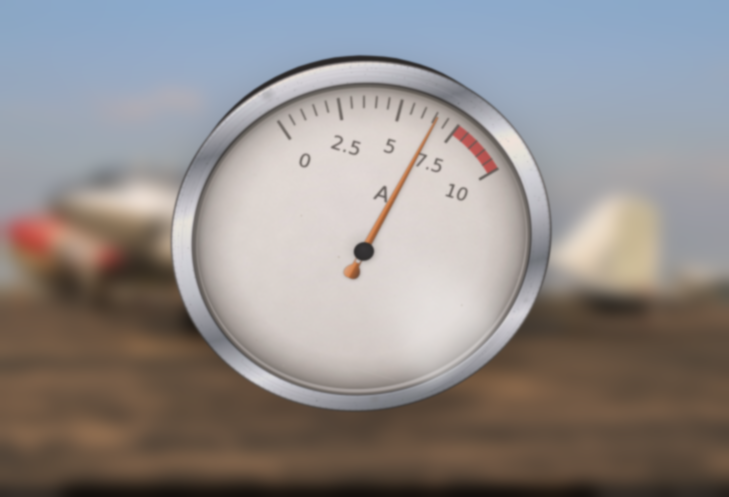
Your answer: 6.5 A
